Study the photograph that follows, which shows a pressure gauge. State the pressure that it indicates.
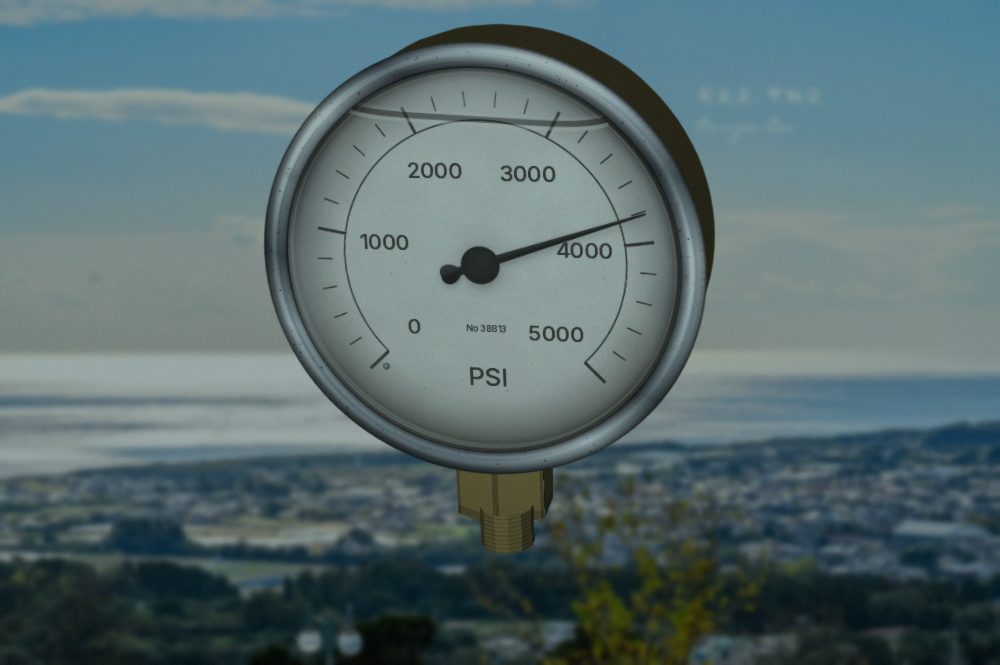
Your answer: 3800 psi
